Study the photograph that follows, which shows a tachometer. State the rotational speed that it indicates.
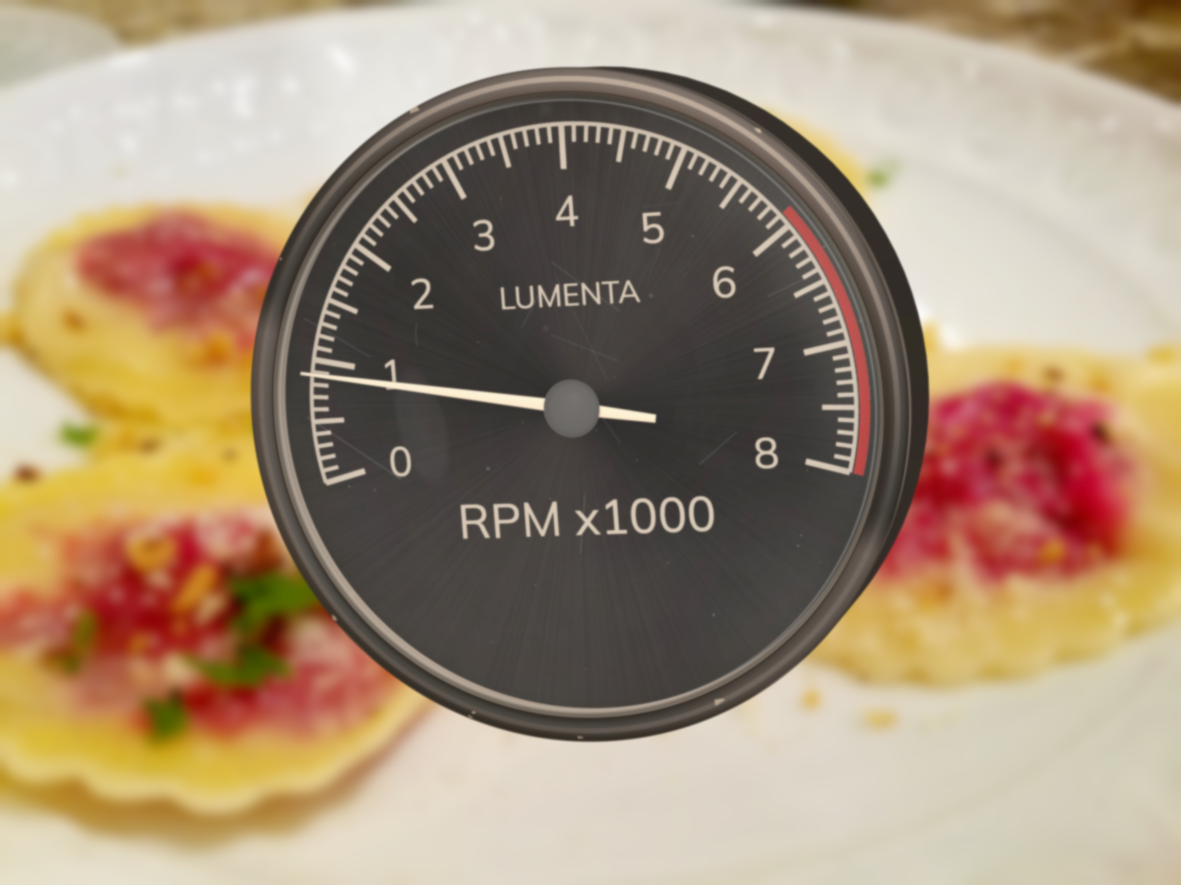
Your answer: 900 rpm
